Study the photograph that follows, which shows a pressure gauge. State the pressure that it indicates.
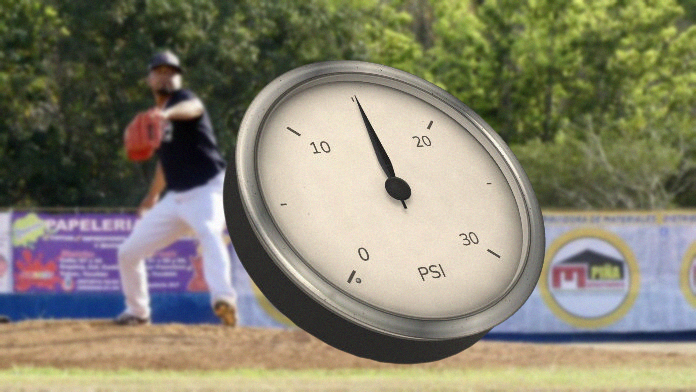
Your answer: 15 psi
